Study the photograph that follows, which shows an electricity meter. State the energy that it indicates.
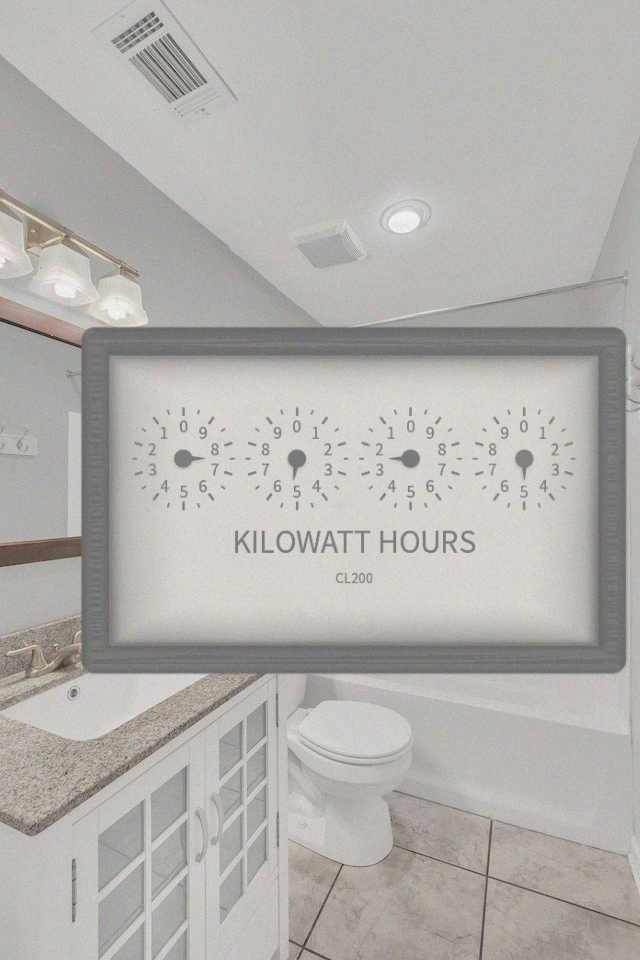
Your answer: 7525 kWh
